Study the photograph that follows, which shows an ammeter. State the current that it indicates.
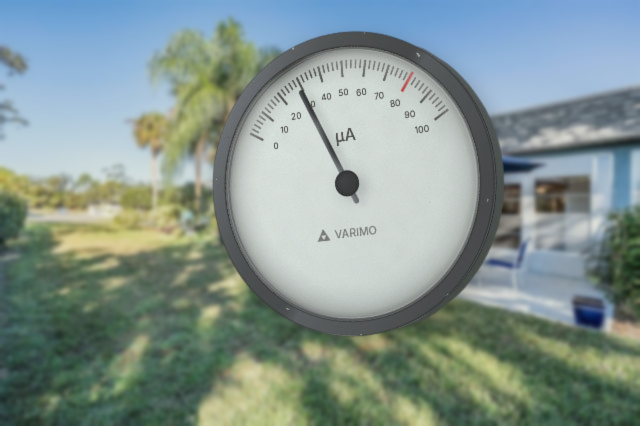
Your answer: 30 µA
